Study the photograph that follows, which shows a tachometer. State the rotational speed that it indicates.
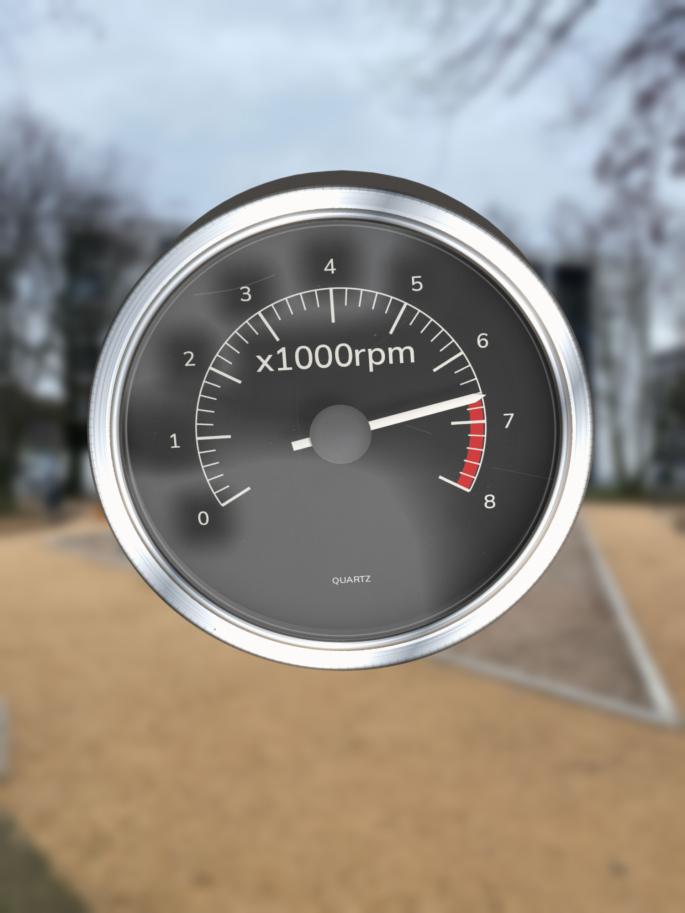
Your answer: 6600 rpm
